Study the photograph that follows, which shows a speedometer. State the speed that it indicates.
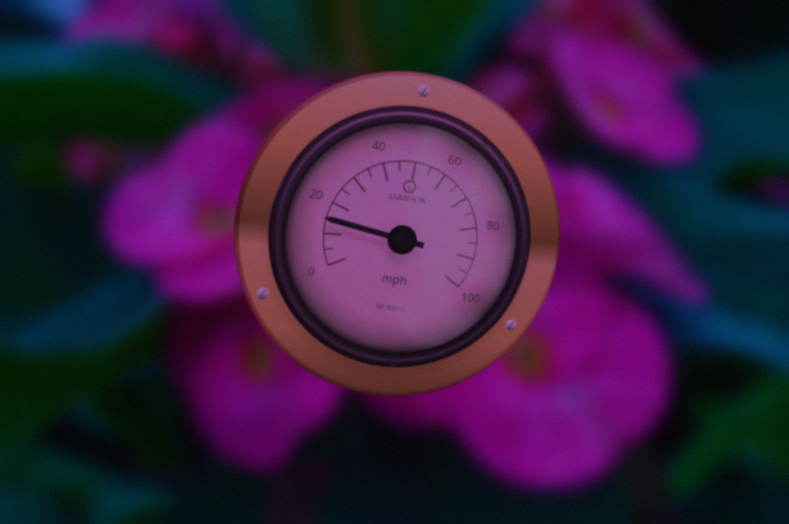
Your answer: 15 mph
